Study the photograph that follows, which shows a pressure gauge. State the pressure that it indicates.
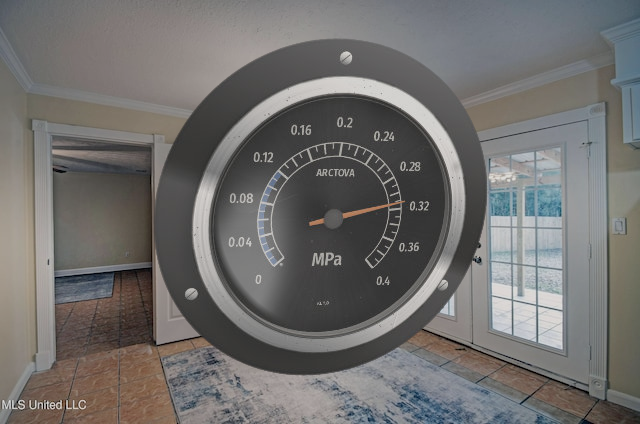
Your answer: 0.31 MPa
